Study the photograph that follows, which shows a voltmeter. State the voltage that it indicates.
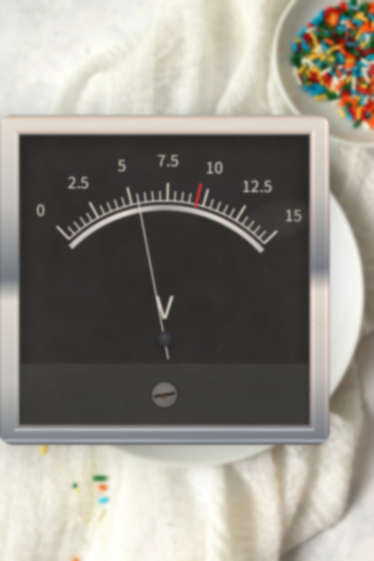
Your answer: 5.5 V
